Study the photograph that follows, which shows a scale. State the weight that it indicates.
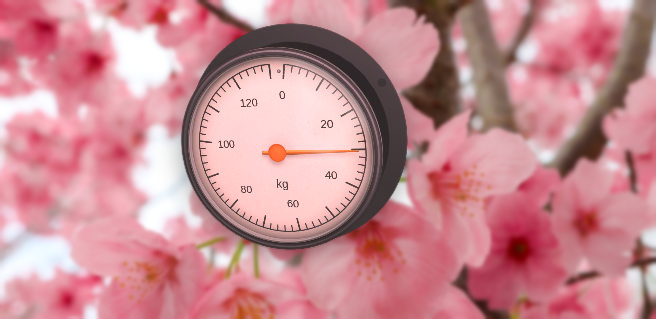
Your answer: 30 kg
